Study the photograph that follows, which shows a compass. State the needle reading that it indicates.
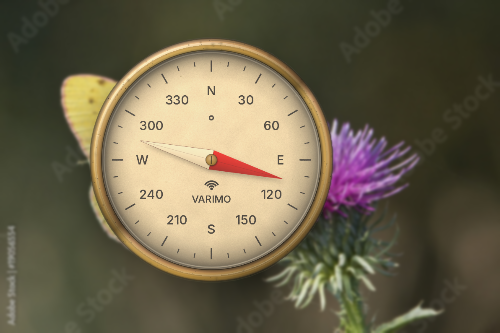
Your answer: 105 °
